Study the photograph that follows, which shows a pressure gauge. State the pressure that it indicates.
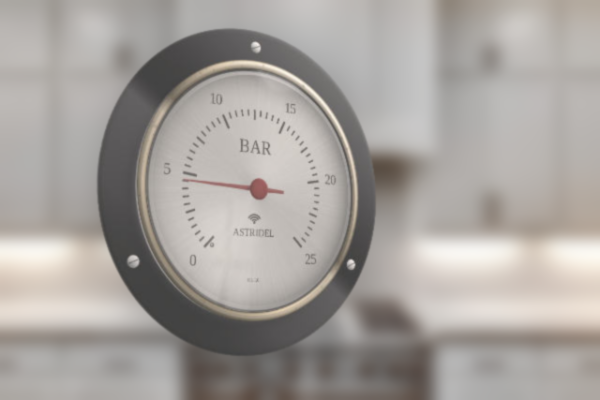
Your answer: 4.5 bar
